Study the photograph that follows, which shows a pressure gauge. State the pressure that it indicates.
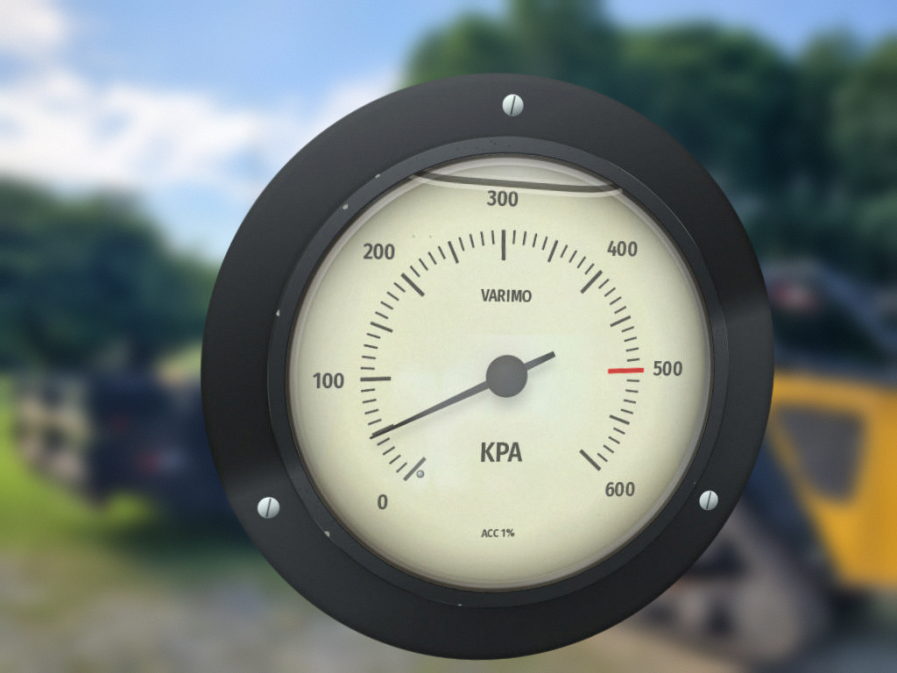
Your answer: 50 kPa
